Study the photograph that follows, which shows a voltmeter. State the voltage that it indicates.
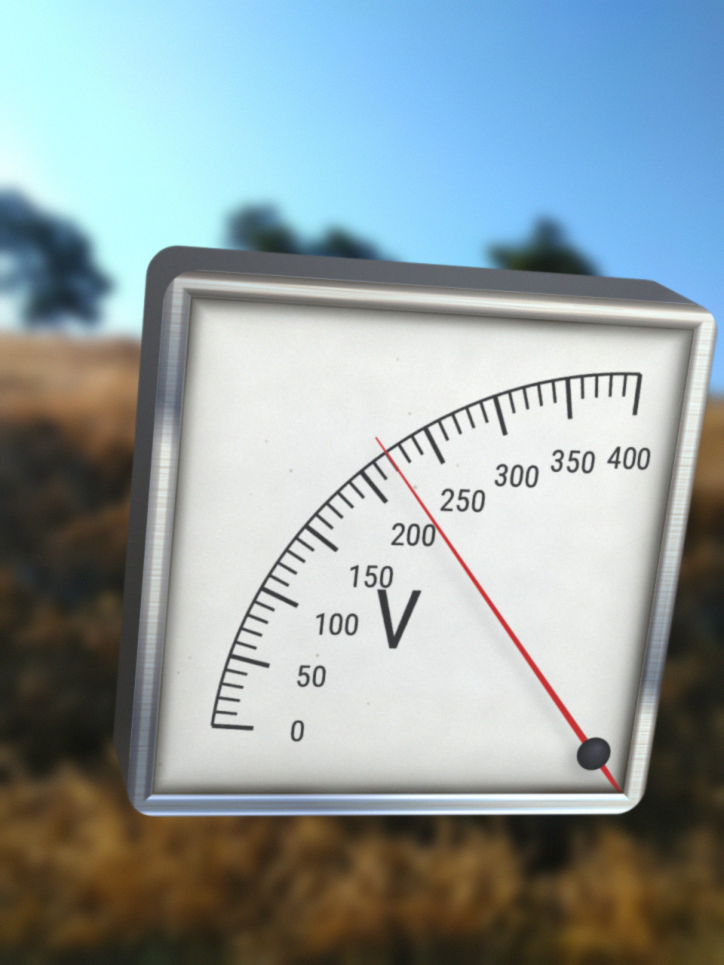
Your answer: 220 V
